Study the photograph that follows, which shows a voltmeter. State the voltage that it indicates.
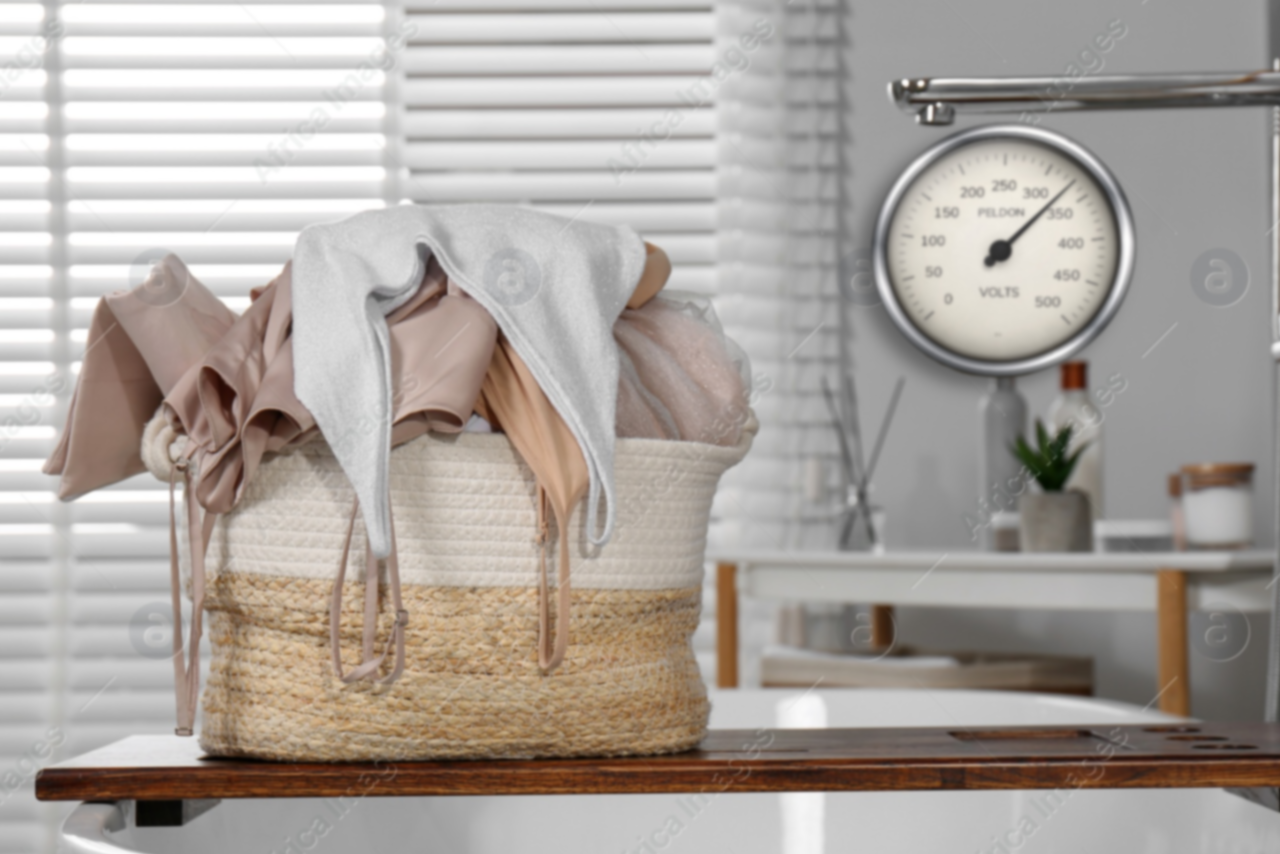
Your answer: 330 V
